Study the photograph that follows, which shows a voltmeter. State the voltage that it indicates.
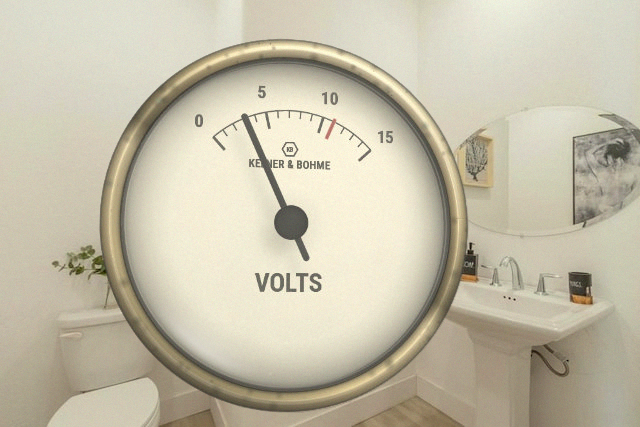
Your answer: 3 V
